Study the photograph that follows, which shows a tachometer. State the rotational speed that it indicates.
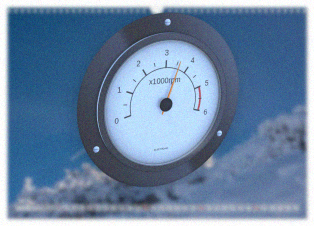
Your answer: 3500 rpm
